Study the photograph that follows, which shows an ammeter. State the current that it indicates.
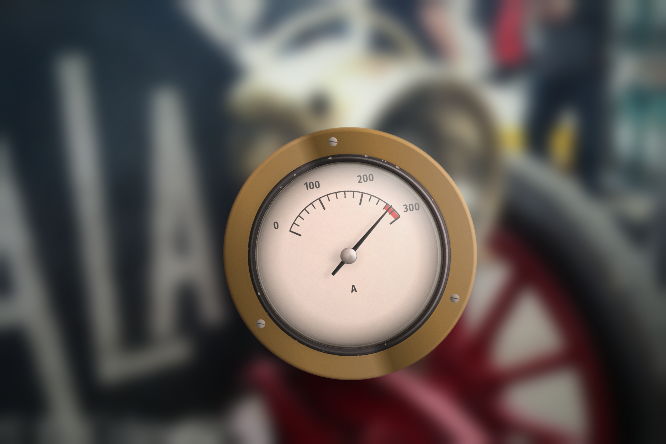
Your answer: 270 A
